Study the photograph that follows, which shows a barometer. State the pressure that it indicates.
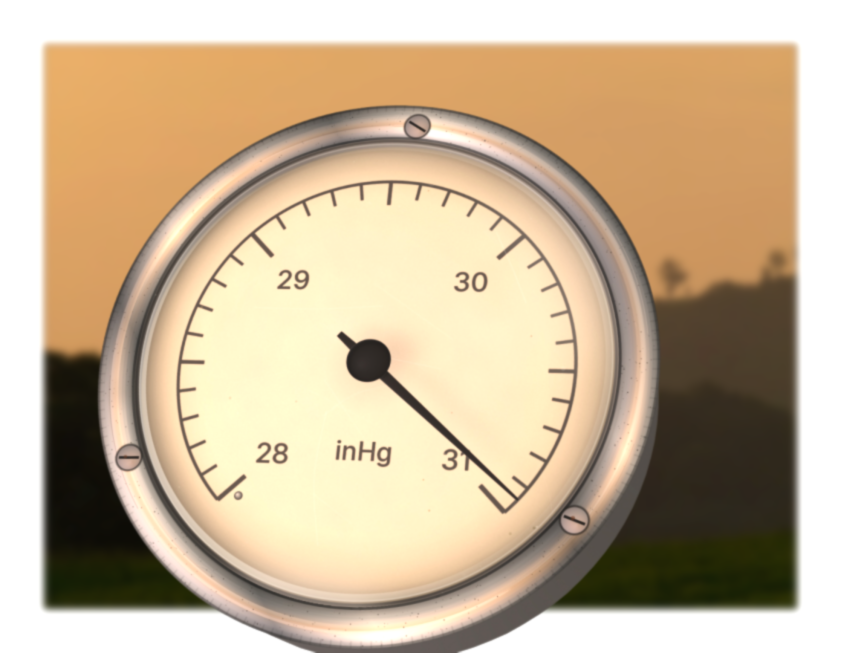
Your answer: 30.95 inHg
